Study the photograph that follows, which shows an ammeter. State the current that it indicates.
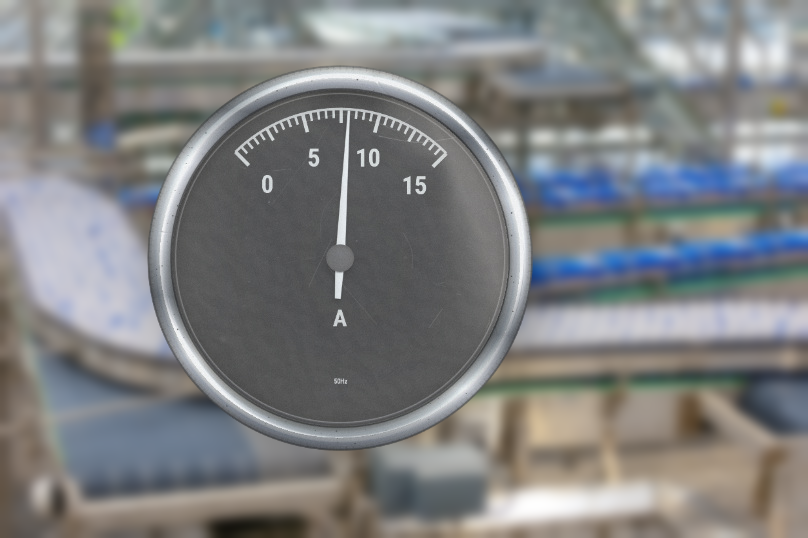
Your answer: 8 A
